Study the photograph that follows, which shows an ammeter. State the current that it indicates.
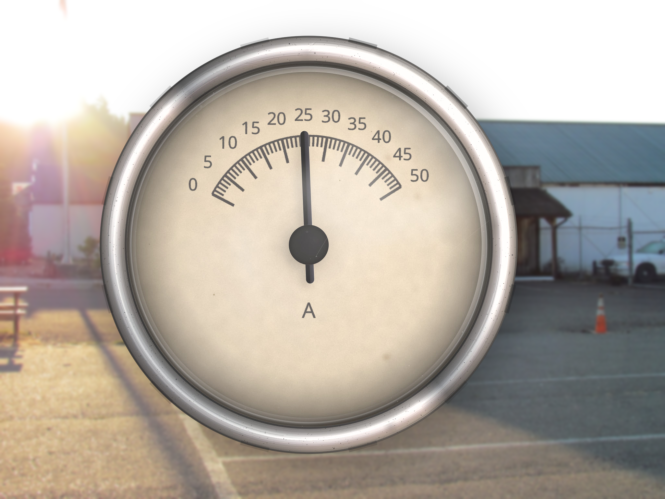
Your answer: 25 A
